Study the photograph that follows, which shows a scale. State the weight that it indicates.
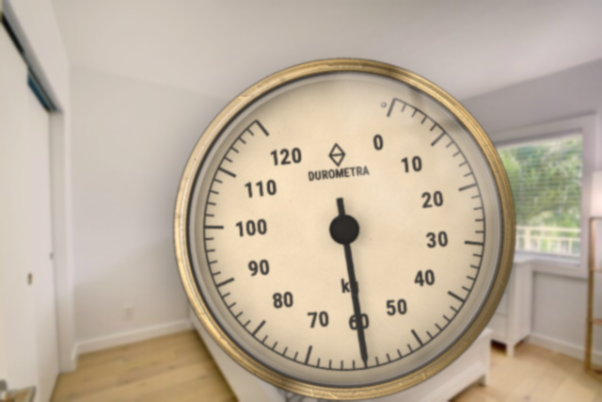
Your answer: 60 kg
